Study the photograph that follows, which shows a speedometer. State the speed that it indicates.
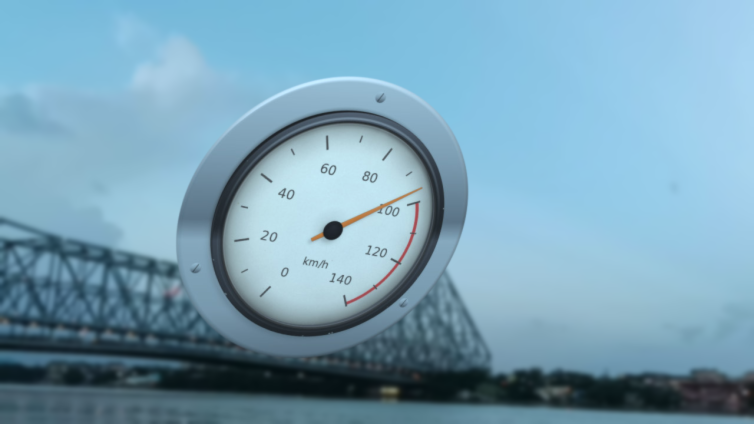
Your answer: 95 km/h
